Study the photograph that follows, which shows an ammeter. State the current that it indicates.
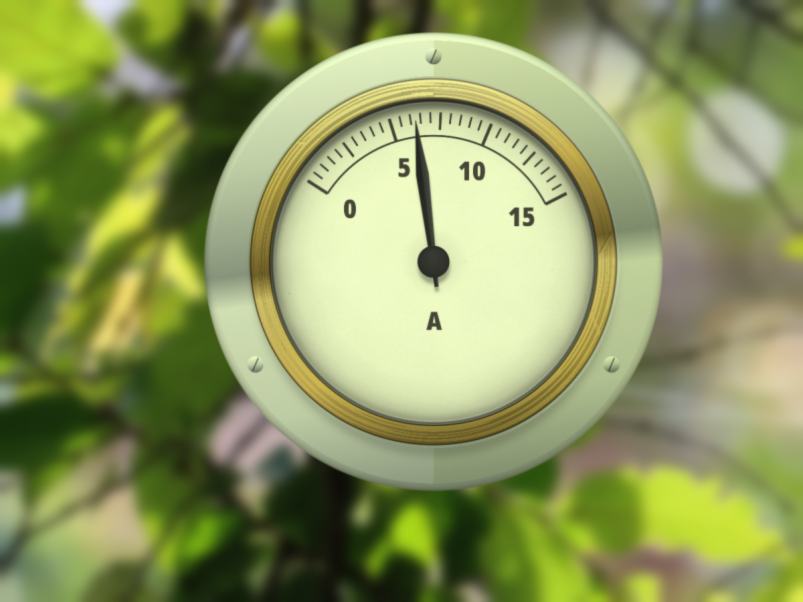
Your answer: 6.25 A
